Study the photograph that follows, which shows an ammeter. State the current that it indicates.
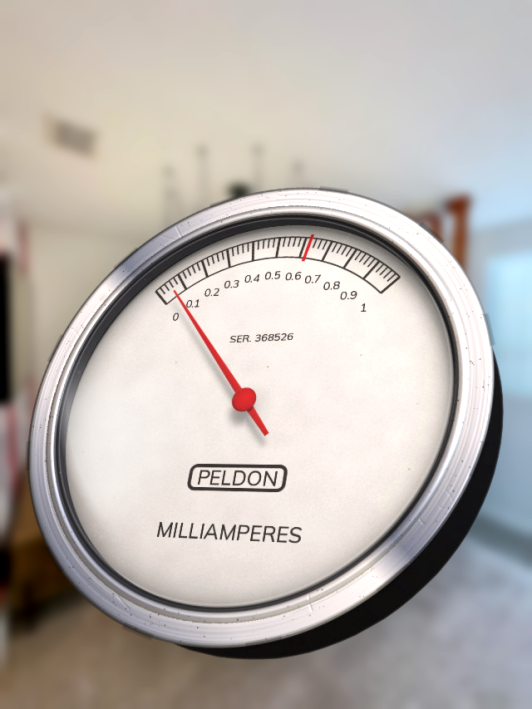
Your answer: 0.06 mA
